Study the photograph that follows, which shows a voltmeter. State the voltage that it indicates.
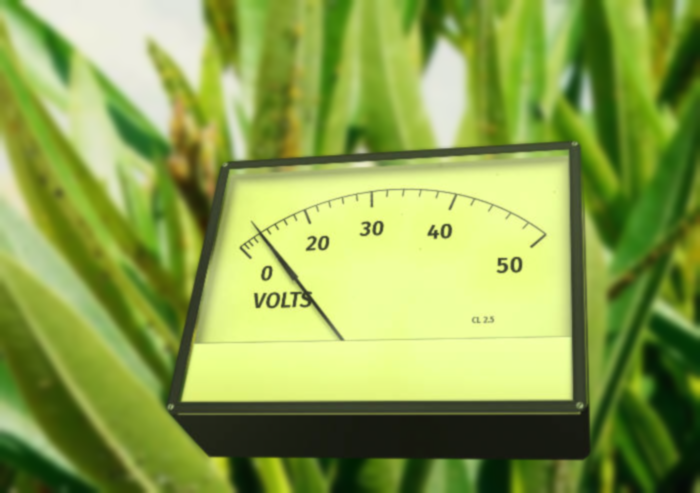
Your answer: 10 V
